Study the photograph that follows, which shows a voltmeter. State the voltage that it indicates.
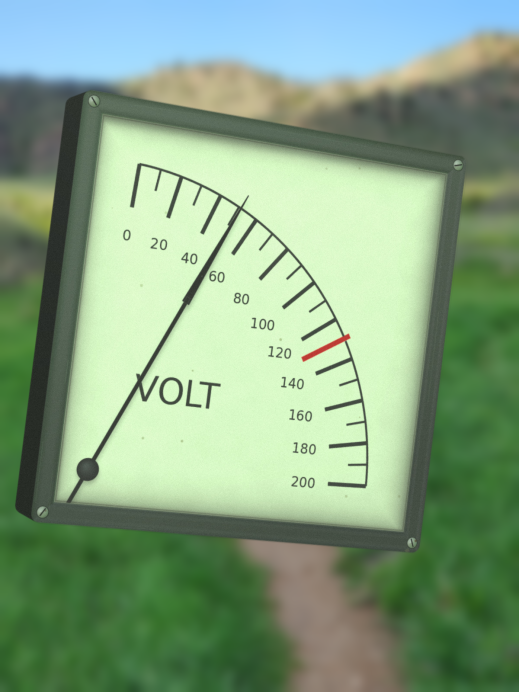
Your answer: 50 V
